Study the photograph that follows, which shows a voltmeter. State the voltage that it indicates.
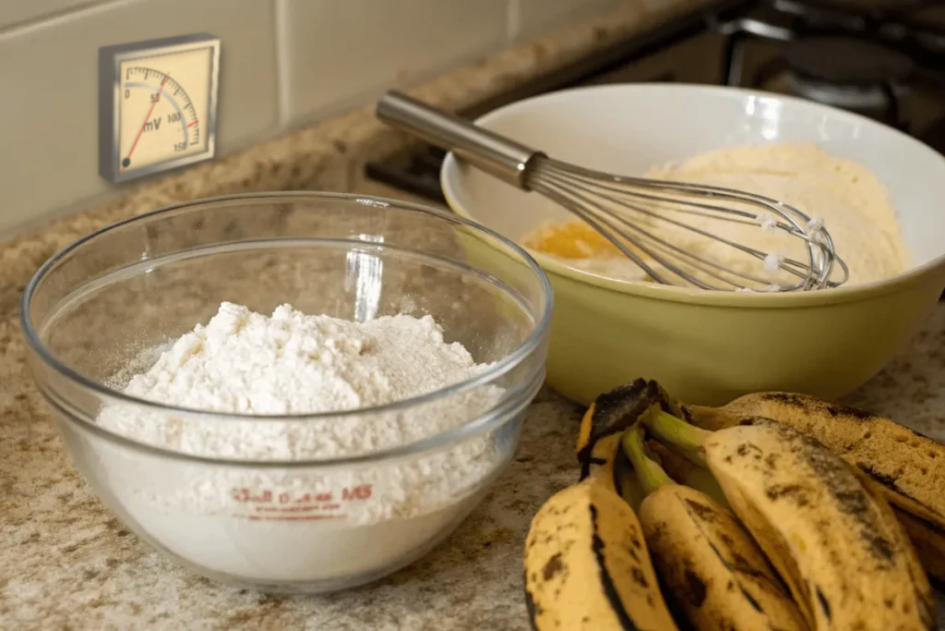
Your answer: 50 mV
